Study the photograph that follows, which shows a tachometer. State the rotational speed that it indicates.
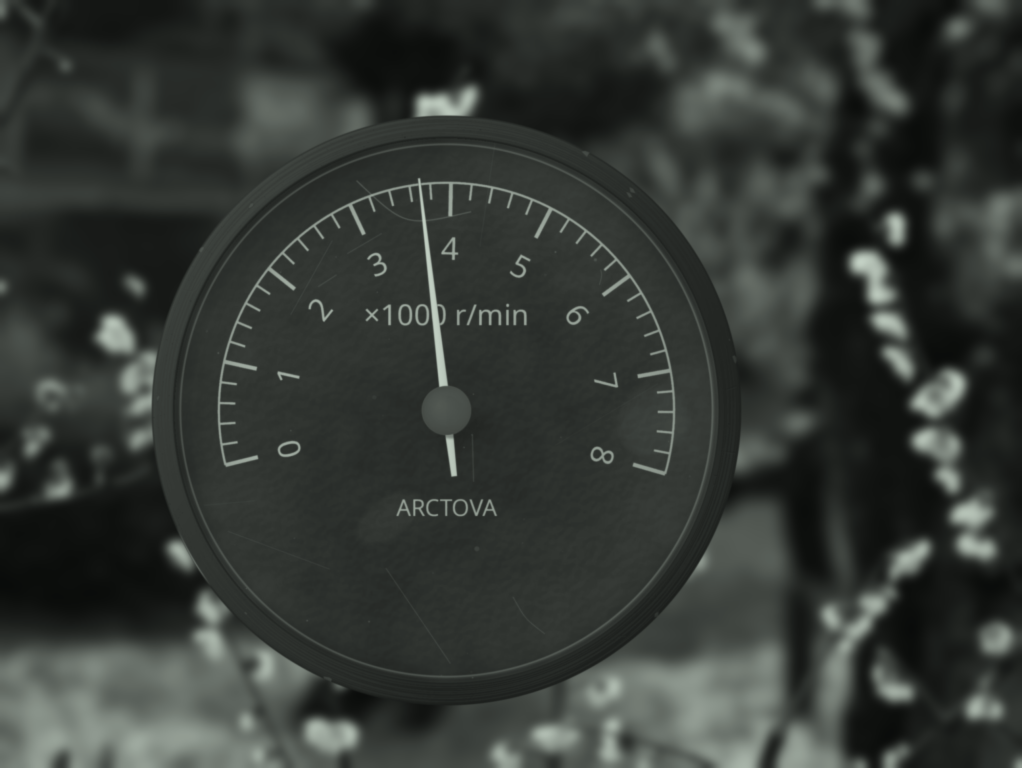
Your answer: 3700 rpm
